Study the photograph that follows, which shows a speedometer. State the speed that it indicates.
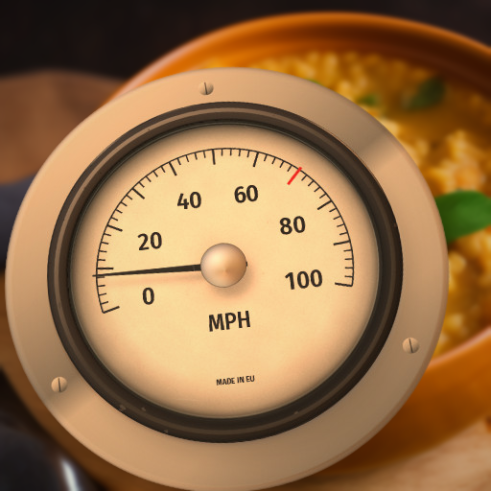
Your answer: 8 mph
